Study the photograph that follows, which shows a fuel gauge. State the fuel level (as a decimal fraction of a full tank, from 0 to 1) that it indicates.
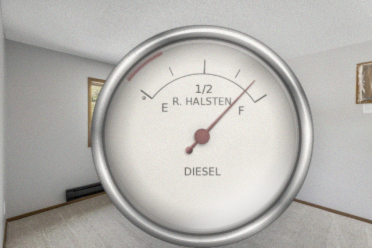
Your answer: 0.875
